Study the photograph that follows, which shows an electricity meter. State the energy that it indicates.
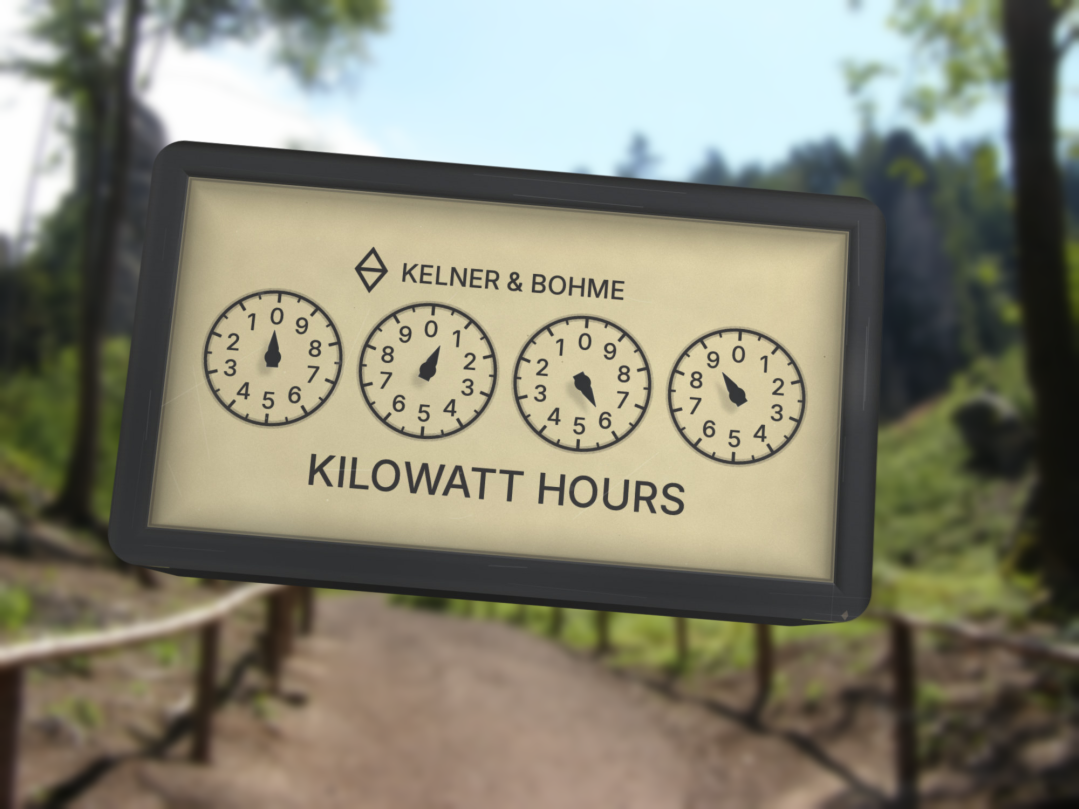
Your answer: 59 kWh
